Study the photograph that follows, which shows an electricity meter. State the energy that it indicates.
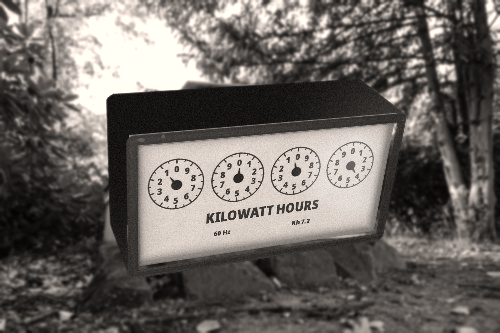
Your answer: 1004 kWh
